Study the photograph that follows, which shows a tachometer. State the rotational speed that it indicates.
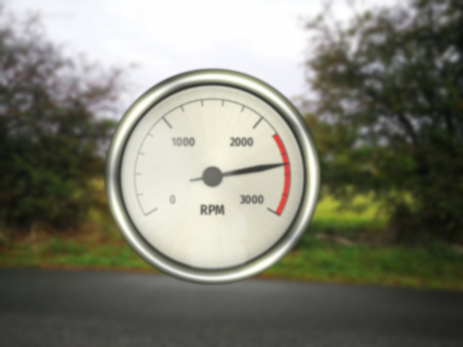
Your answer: 2500 rpm
